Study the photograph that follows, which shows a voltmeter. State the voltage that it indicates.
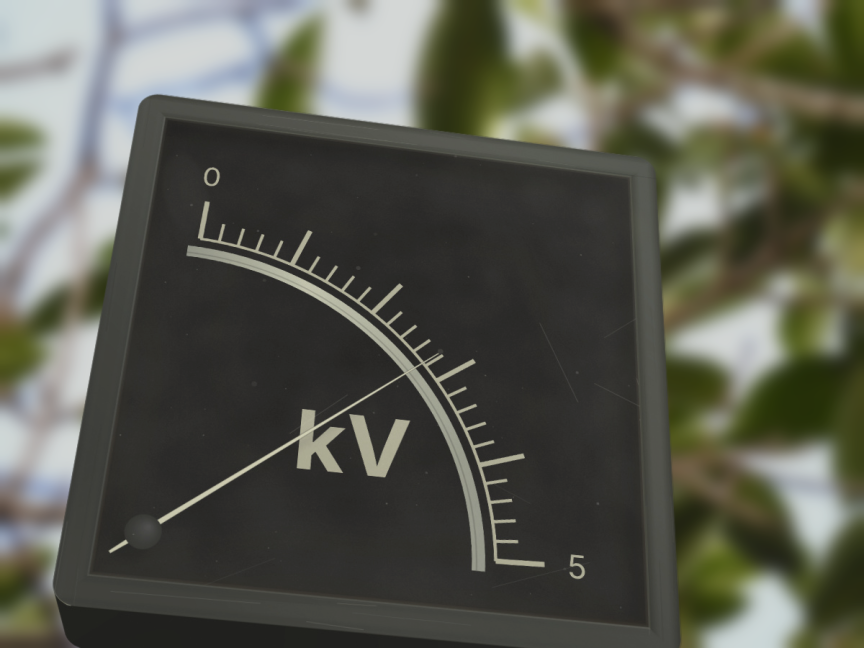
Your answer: 2.8 kV
